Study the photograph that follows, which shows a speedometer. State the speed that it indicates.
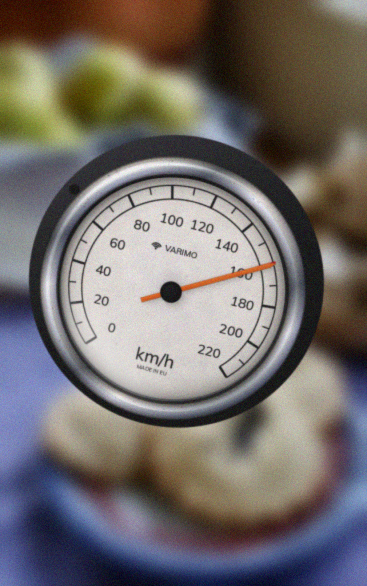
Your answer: 160 km/h
